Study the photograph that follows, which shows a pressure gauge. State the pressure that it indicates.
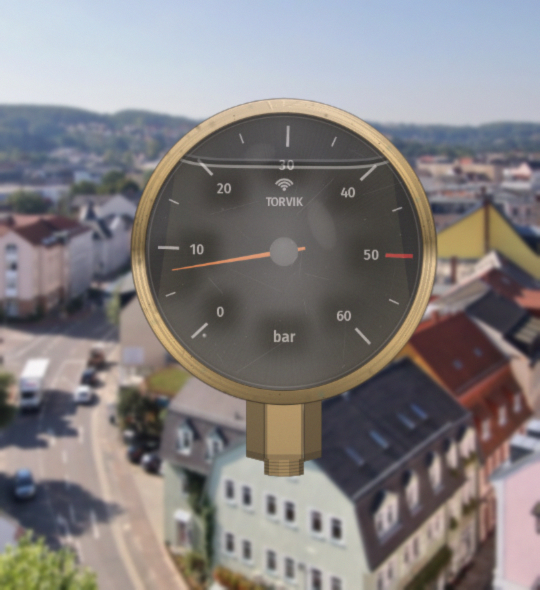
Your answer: 7.5 bar
